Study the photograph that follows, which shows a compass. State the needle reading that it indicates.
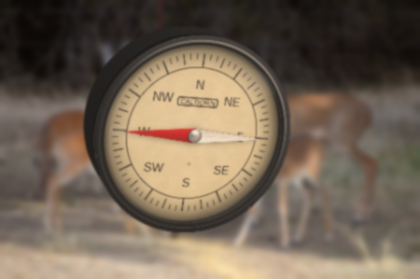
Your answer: 270 °
